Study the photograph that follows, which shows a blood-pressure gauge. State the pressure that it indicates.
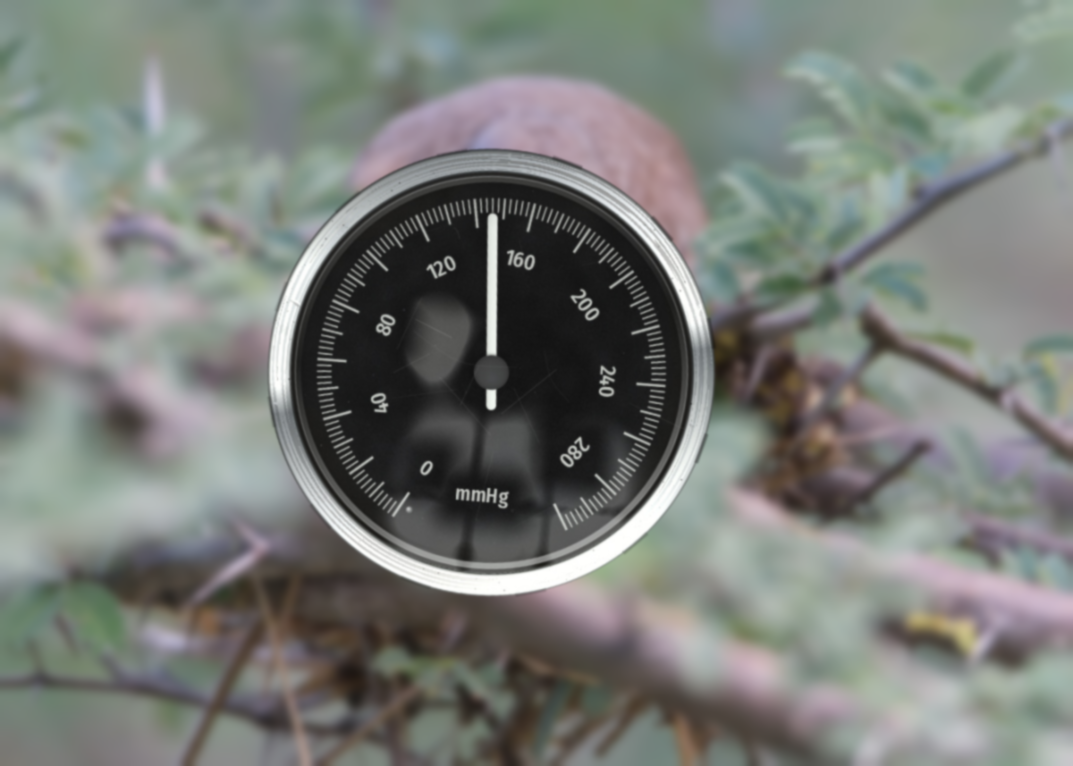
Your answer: 146 mmHg
